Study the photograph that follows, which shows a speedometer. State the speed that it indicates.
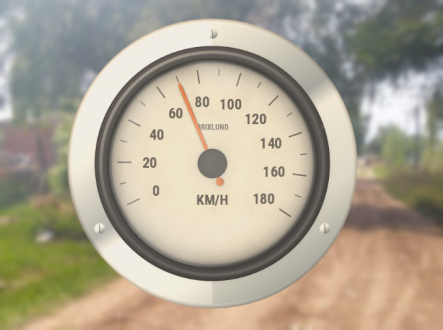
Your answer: 70 km/h
